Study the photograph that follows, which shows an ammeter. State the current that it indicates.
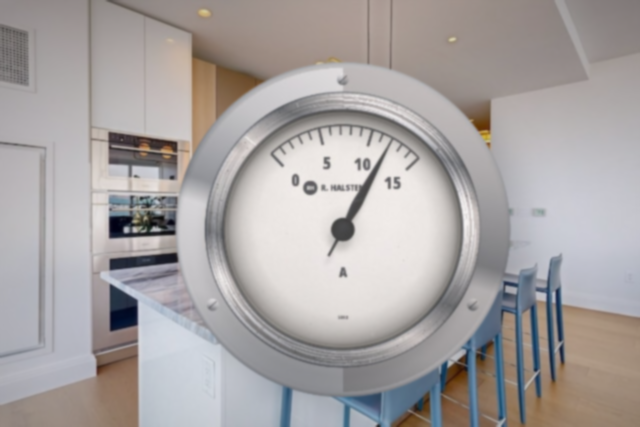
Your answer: 12 A
